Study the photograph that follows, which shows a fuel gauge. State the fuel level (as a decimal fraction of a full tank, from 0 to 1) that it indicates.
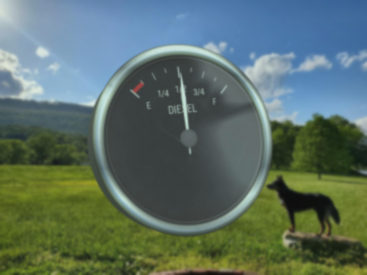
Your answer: 0.5
